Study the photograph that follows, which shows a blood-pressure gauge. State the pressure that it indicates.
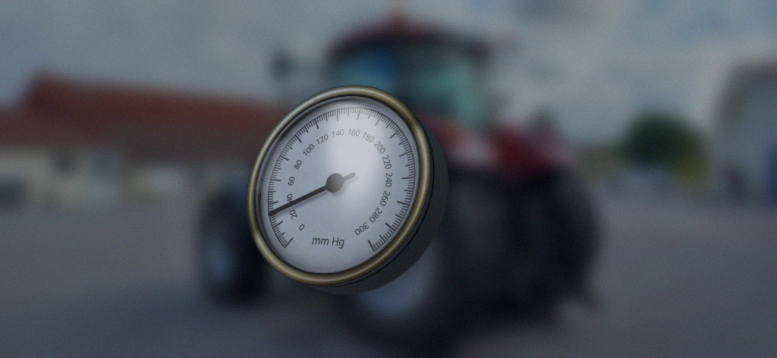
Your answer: 30 mmHg
